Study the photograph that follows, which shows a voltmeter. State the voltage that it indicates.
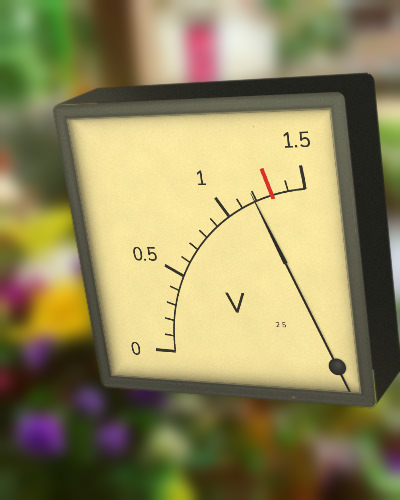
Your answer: 1.2 V
